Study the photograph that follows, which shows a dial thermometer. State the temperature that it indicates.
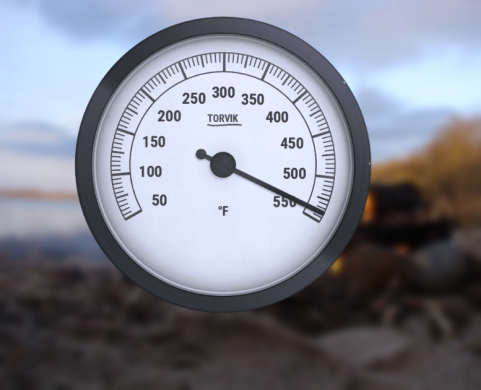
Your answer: 540 °F
